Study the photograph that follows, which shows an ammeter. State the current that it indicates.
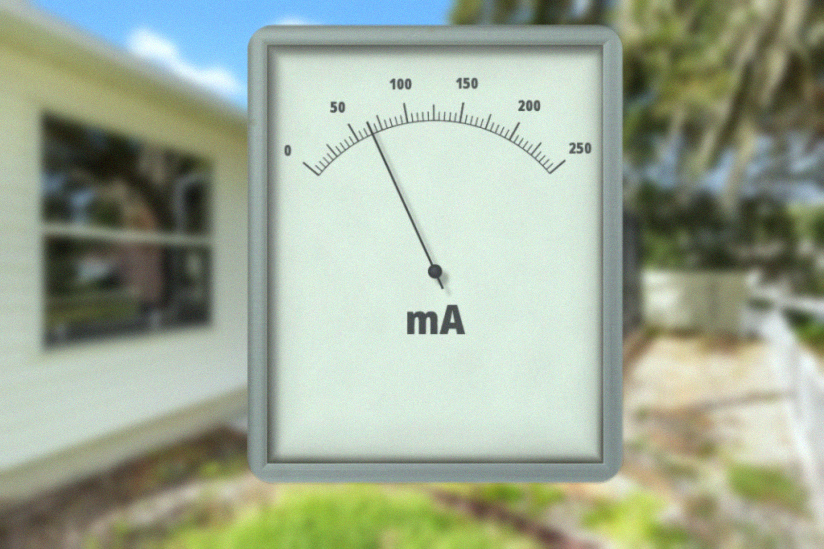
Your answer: 65 mA
